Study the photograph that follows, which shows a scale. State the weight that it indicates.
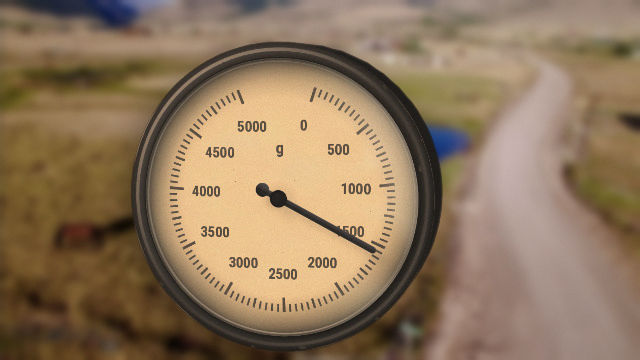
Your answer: 1550 g
